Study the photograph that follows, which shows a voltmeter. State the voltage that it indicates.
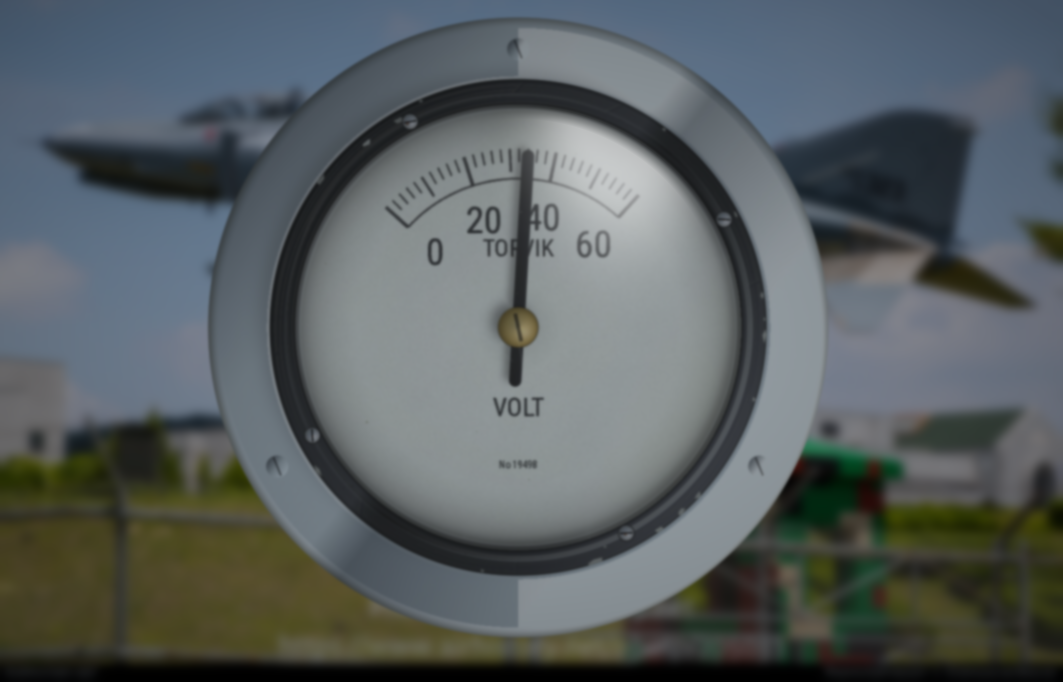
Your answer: 34 V
